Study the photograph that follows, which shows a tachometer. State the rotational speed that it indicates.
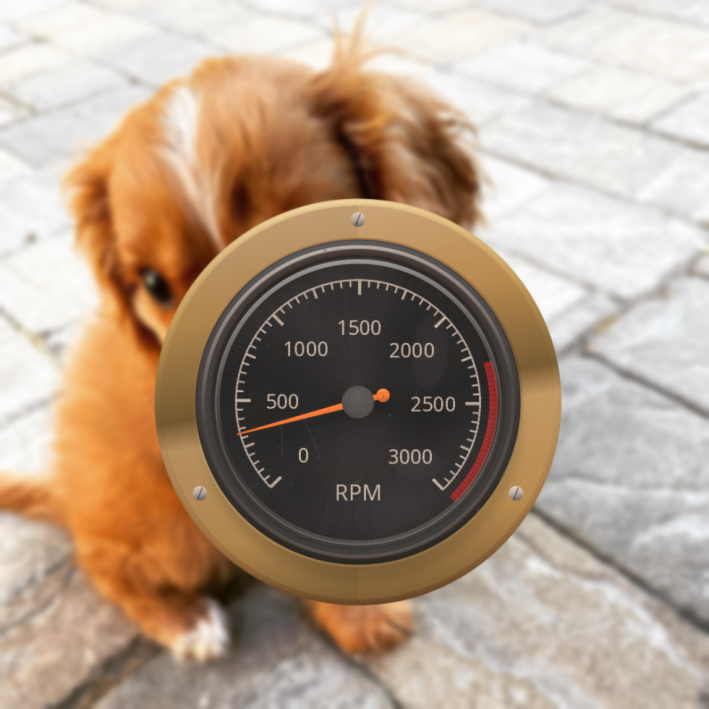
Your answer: 325 rpm
